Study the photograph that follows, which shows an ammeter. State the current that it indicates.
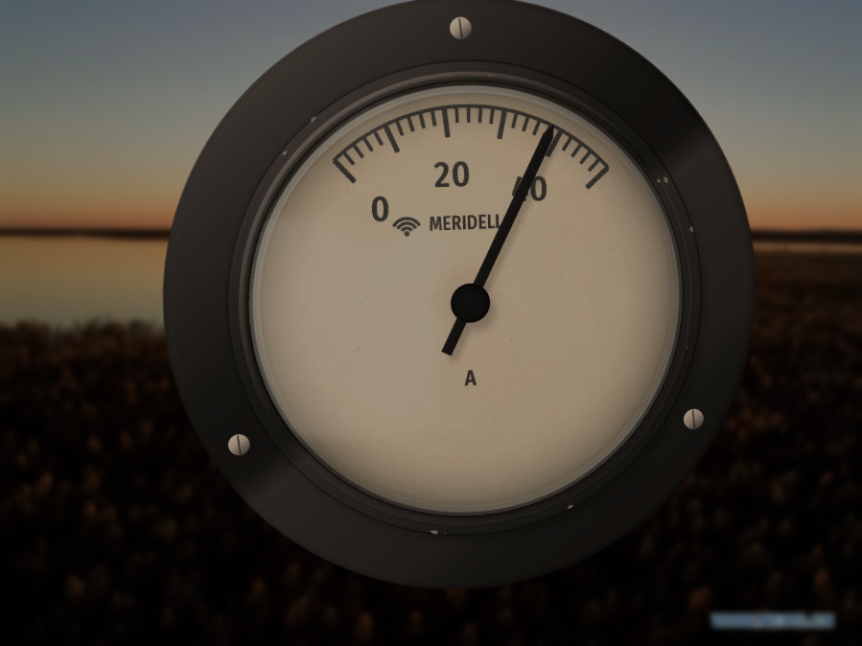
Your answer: 38 A
